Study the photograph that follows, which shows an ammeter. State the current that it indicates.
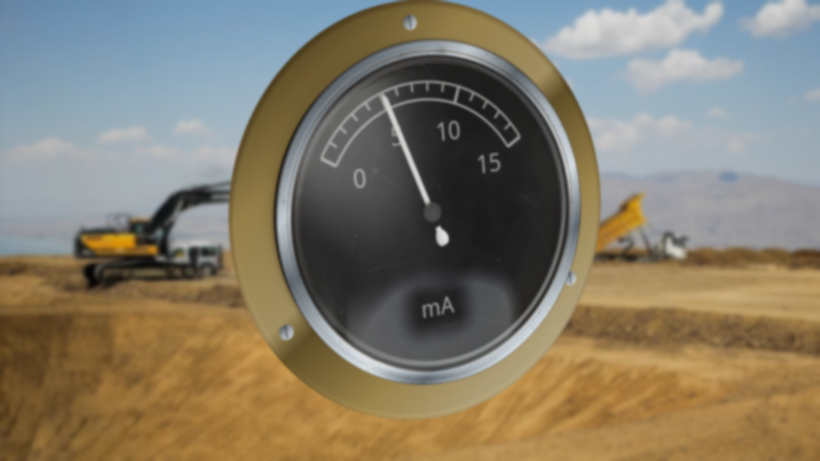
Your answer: 5 mA
